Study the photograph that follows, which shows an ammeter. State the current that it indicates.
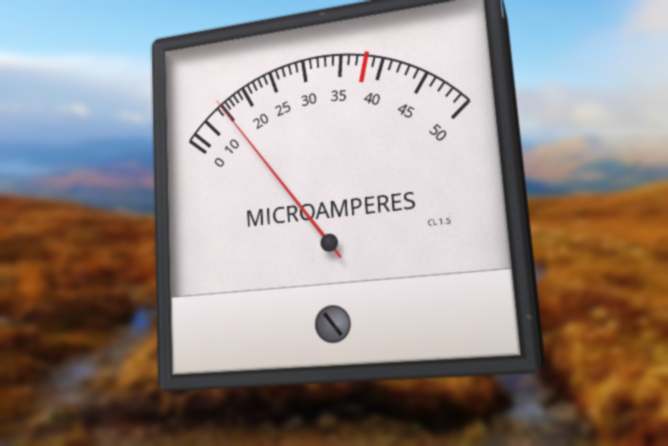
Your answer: 15 µA
